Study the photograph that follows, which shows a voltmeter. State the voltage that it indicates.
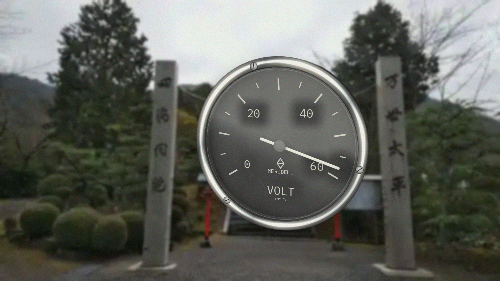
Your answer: 57.5 V
